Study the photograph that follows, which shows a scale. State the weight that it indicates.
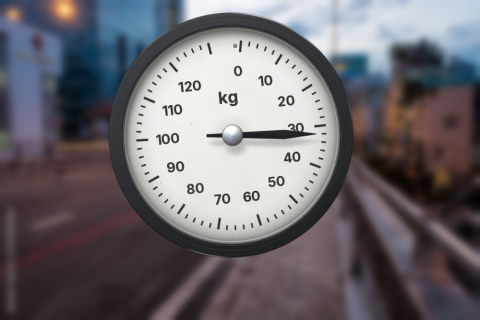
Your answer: 32 kg
